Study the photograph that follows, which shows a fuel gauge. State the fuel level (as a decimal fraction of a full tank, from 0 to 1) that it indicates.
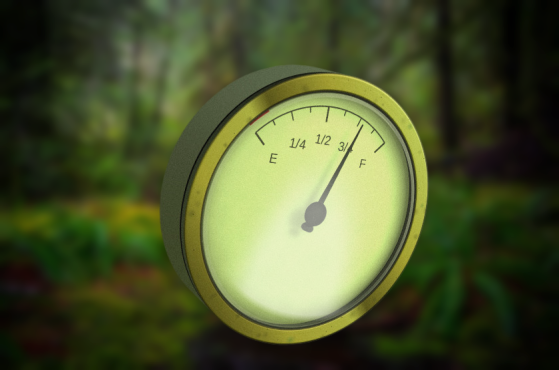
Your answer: 0.75
